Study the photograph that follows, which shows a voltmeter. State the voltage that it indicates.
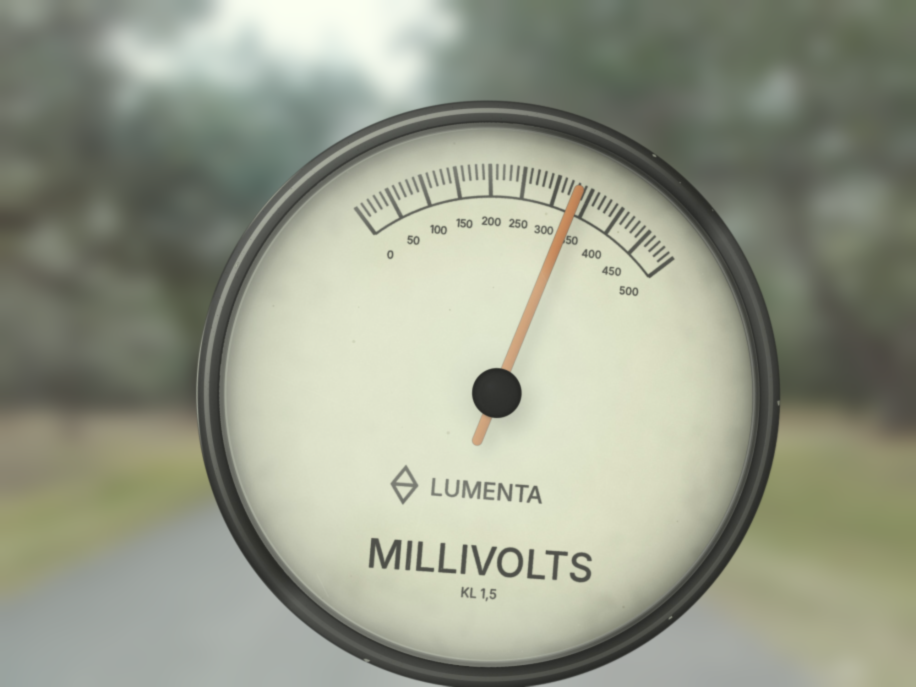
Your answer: 330 mV
